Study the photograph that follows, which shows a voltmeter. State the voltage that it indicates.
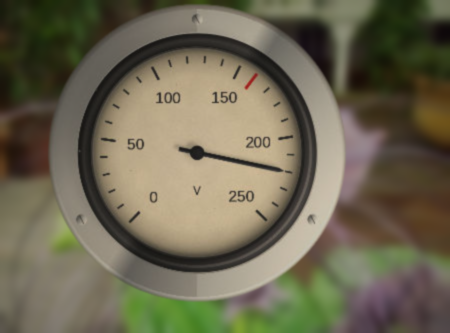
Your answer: 220 V
